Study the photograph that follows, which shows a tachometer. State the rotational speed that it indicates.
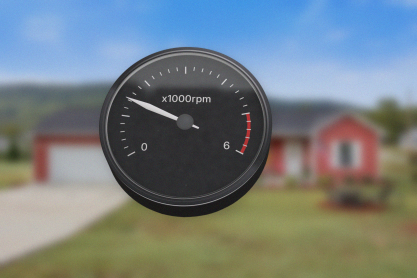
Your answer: 1400 rpm
